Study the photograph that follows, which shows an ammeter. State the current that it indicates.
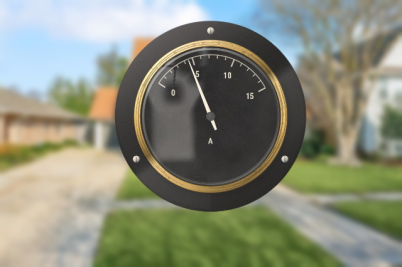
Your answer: 4.5 A
